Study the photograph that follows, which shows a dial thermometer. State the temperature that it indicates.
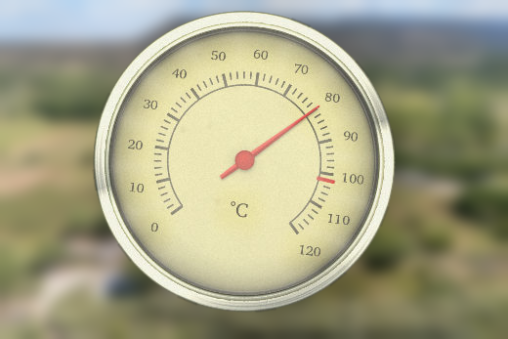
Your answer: 80 °C
